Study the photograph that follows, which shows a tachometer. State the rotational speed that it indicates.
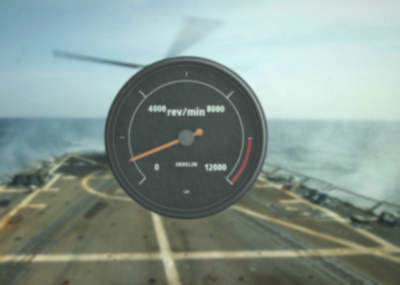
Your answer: 1000 rpm
